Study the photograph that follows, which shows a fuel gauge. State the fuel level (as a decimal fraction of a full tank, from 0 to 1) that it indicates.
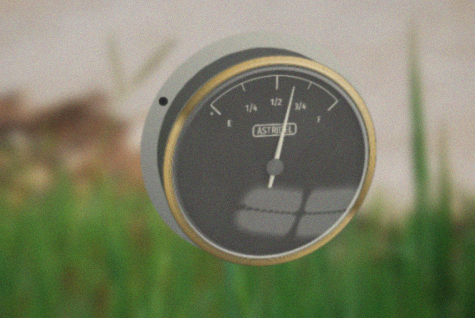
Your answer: 0.625
